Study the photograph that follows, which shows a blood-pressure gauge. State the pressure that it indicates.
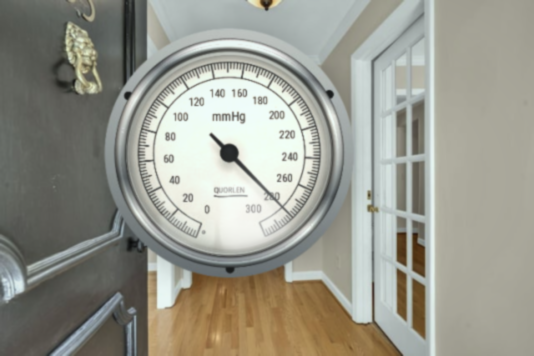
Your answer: 280 mmHg
